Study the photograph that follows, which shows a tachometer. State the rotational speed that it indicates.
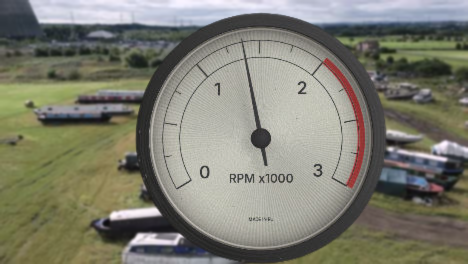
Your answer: 1375 rpm
